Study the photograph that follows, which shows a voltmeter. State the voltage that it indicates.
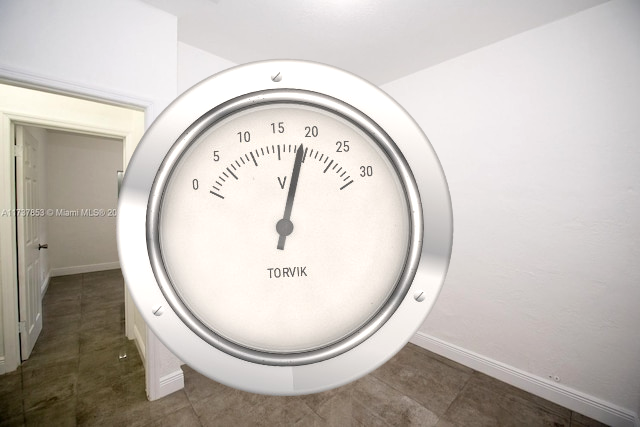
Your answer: 19 V
